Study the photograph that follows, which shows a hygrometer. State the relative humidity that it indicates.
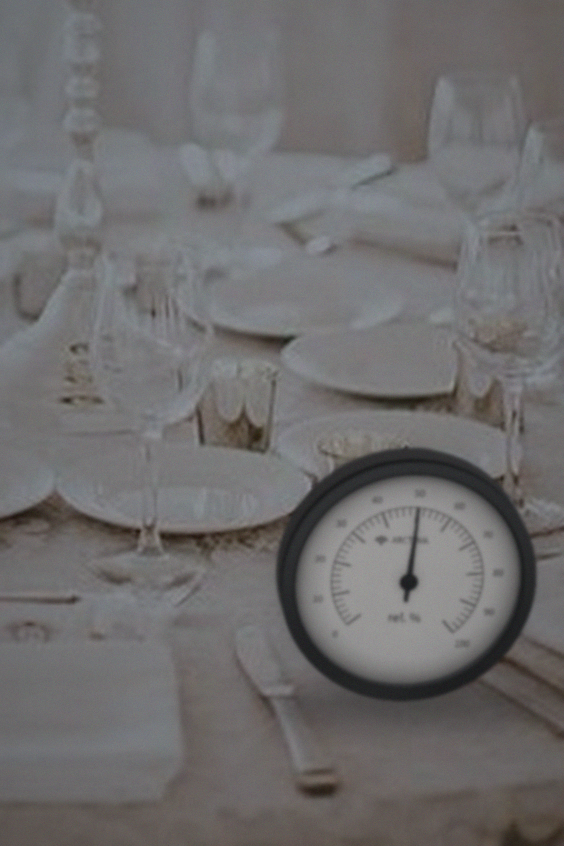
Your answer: 50 %
